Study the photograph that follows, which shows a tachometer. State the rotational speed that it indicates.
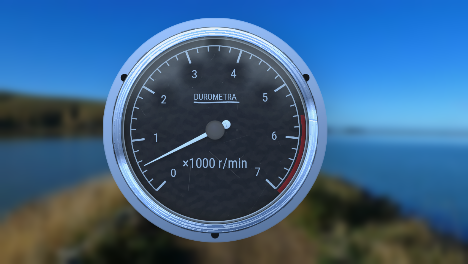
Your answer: 500 rpm
